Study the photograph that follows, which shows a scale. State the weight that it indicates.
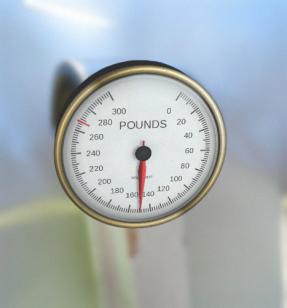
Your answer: 150 lb
